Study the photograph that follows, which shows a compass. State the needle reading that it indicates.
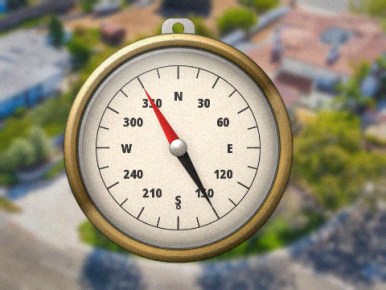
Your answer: 330 °
